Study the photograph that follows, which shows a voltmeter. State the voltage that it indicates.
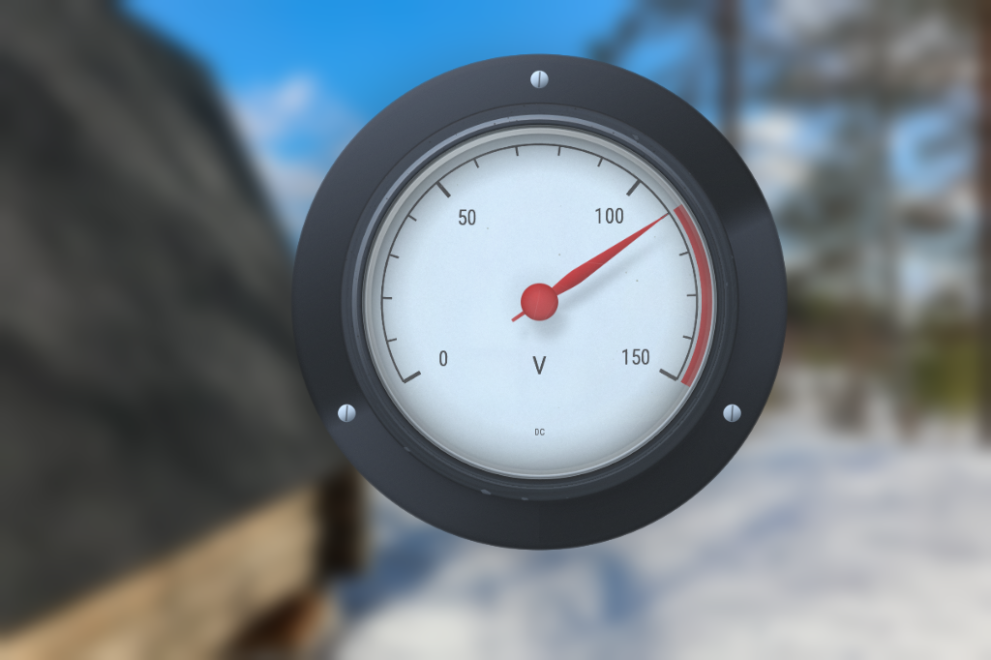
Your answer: 110 V
